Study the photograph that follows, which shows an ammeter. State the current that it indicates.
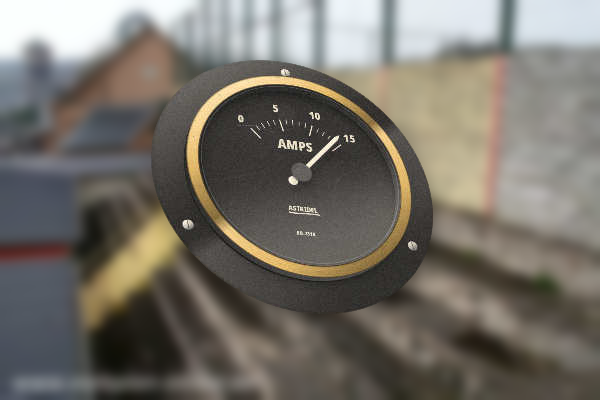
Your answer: 14 A
